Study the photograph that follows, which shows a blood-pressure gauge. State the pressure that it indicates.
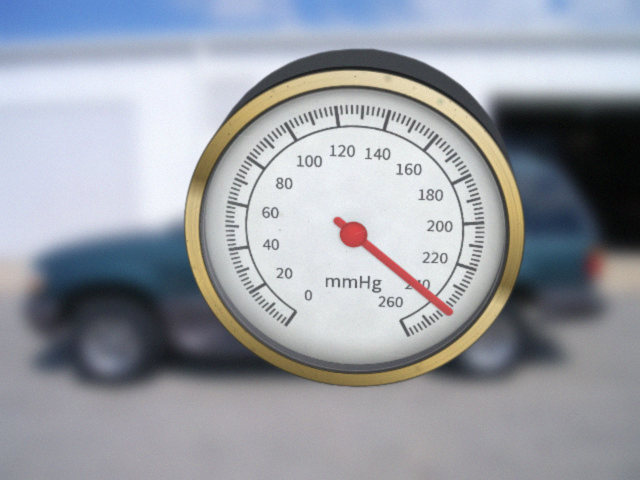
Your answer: 240 mmHg
